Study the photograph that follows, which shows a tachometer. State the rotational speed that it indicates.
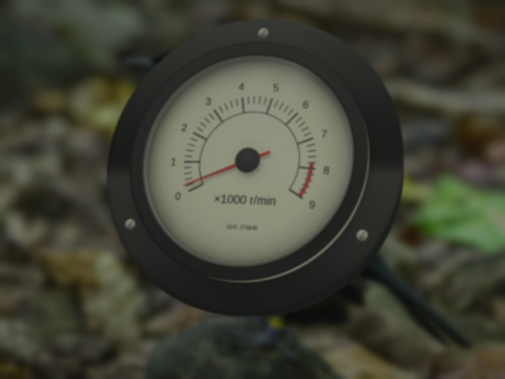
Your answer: 200 rpm
